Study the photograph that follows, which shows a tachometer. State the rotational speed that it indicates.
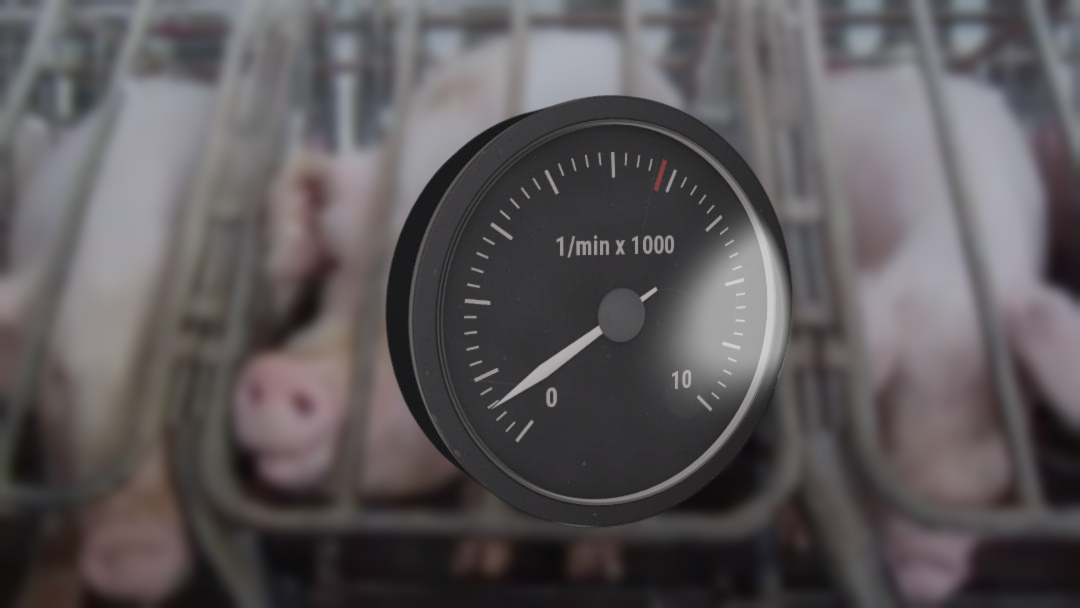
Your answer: 600 rpm
